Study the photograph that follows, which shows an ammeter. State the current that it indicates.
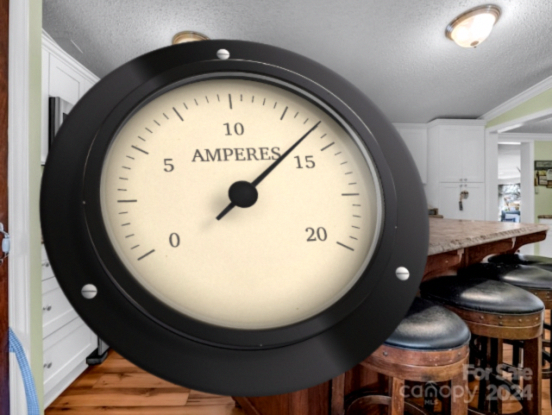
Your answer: 14 A
